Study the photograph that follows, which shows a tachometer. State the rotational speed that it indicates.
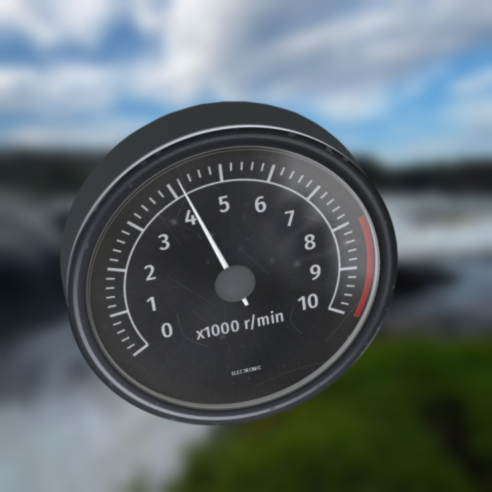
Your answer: 4200 rpm
